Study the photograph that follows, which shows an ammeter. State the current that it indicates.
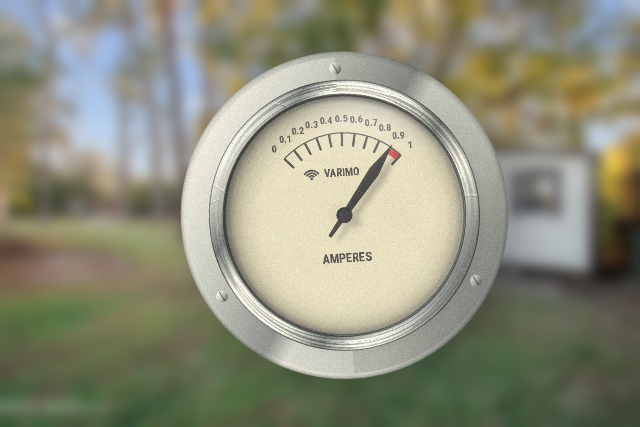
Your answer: 0.9 A
